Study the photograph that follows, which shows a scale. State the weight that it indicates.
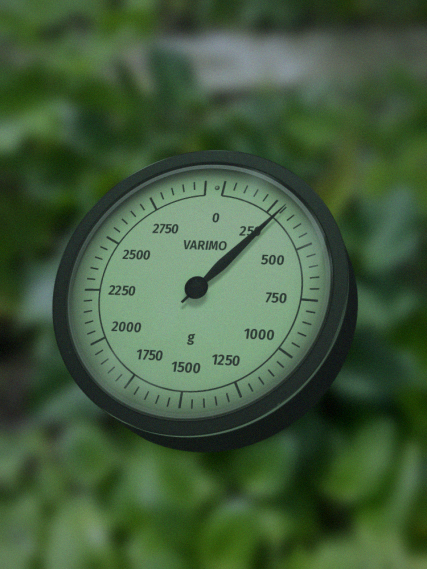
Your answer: 300 g
